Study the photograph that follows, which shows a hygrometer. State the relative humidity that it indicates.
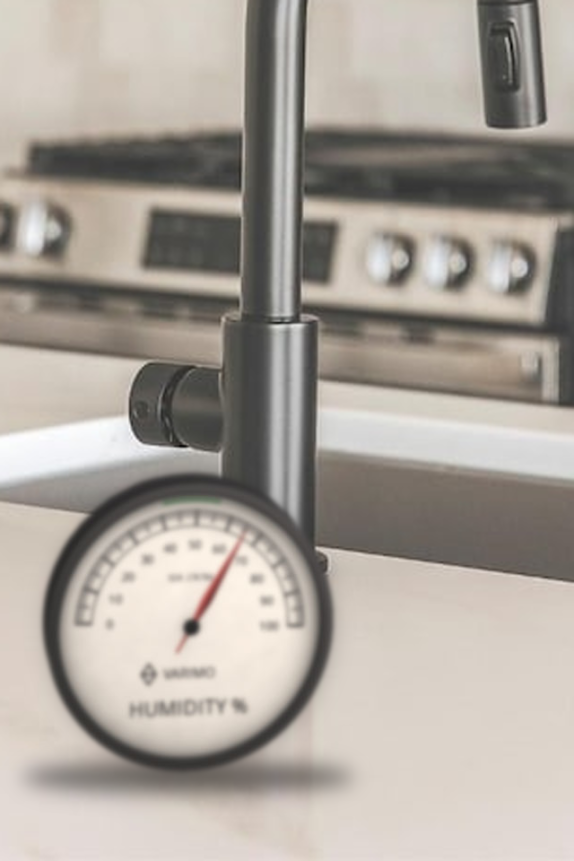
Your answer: 65 %
